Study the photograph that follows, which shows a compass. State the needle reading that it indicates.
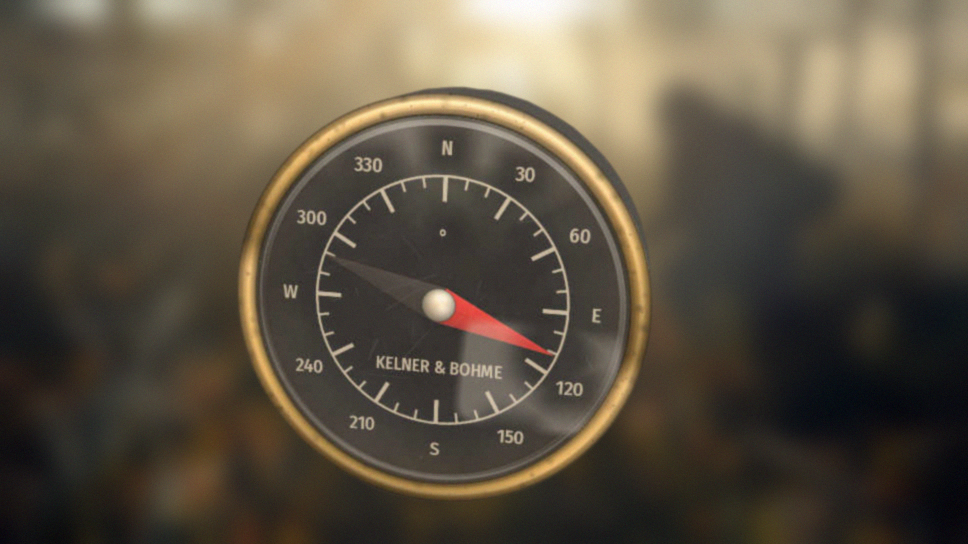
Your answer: 110 °
